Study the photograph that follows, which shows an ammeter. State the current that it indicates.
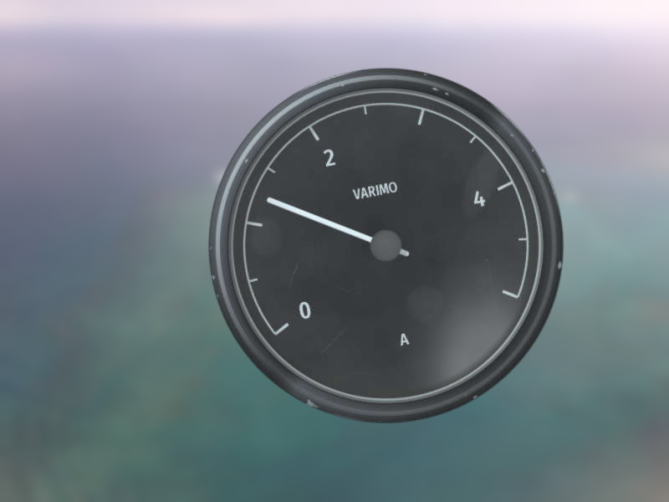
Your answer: 1.25 A
